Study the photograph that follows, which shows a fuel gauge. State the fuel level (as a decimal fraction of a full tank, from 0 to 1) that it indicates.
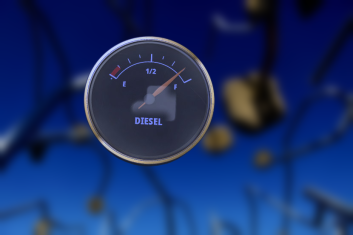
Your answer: 0.875
